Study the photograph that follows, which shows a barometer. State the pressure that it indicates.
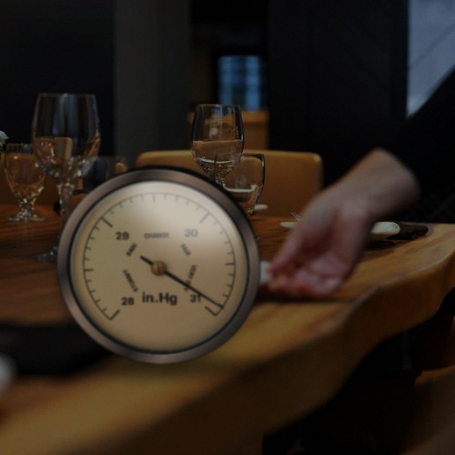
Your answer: 30.9 inHg
